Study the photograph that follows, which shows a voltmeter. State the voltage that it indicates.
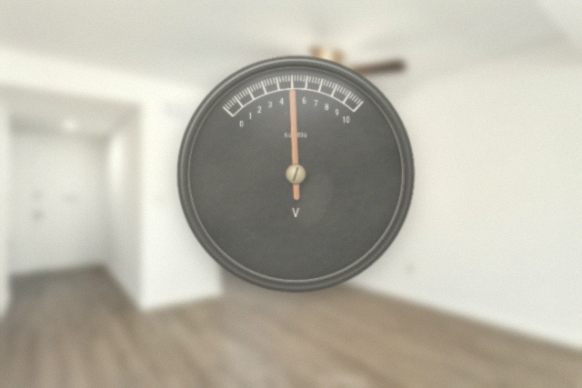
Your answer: 5 V
